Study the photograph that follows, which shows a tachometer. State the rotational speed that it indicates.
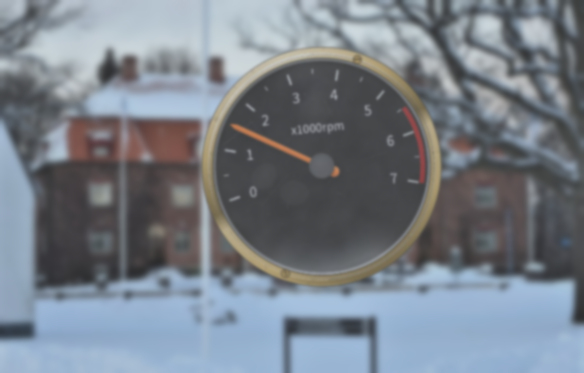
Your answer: 1500 rpm
